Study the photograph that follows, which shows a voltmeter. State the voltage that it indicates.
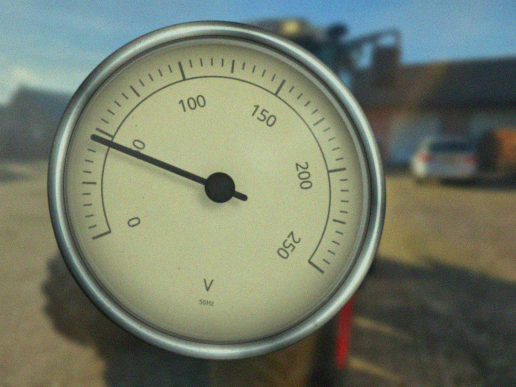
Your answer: 45 V
